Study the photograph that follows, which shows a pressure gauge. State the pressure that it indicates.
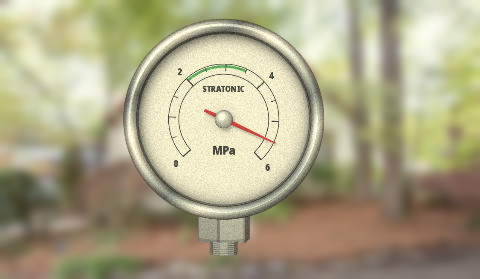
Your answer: 5.5 MPa
